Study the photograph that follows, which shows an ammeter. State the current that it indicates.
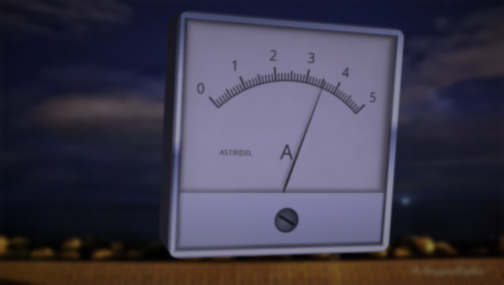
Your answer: 3.5 A
